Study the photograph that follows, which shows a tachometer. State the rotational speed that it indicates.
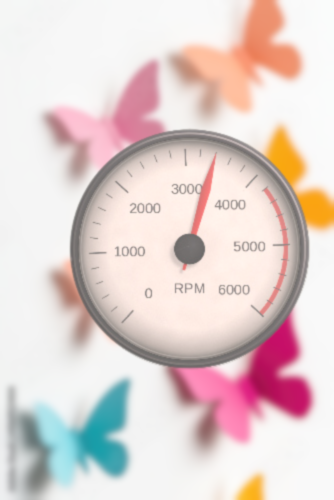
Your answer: 3400 rpm
